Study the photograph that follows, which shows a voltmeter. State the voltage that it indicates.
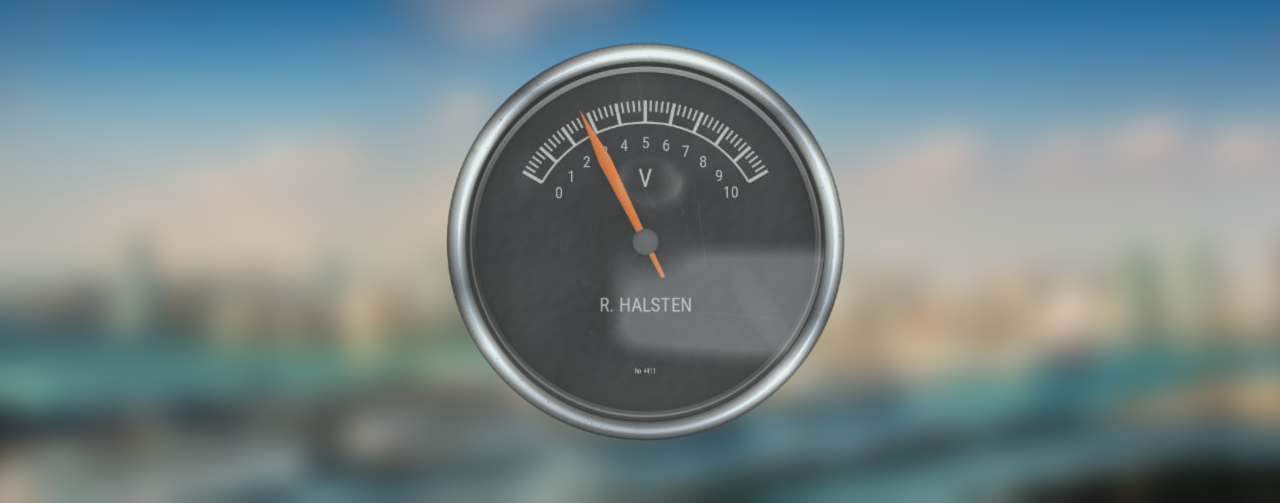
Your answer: 2.8 V
